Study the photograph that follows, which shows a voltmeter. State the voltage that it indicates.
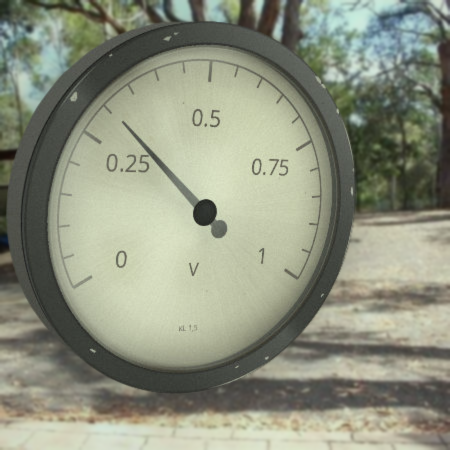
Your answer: 0.3 V
